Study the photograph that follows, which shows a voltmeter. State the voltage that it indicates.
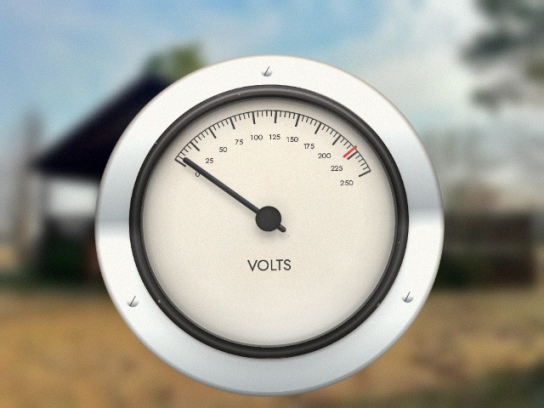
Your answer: 5 V
